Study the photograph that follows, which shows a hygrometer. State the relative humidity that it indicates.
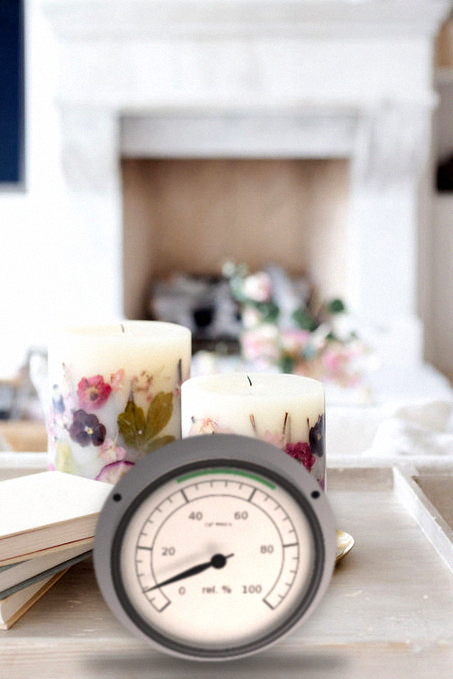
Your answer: 8 %
